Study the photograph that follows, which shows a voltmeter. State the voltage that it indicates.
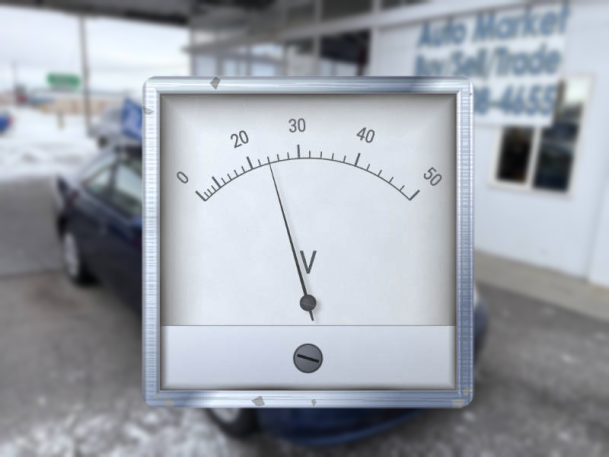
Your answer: 24 V
